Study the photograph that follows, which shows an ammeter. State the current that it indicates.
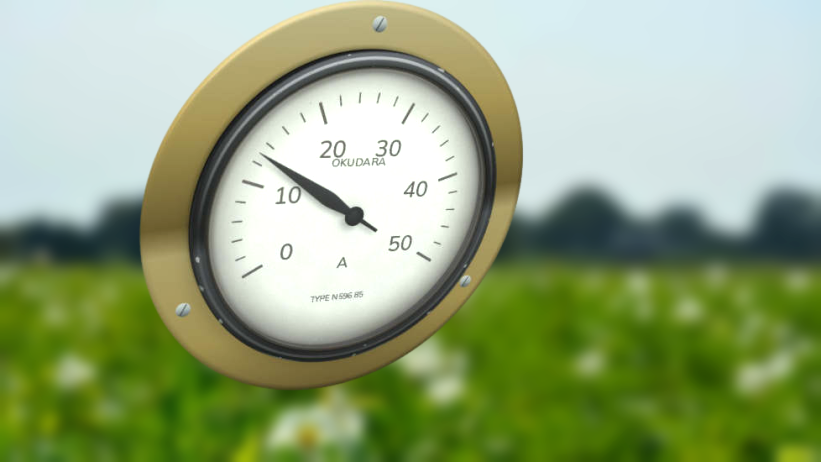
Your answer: 13 A
